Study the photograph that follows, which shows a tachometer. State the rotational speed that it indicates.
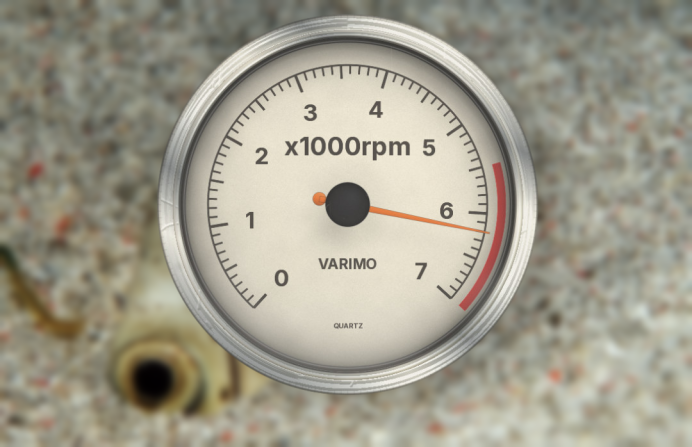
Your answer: 6200 rpm
